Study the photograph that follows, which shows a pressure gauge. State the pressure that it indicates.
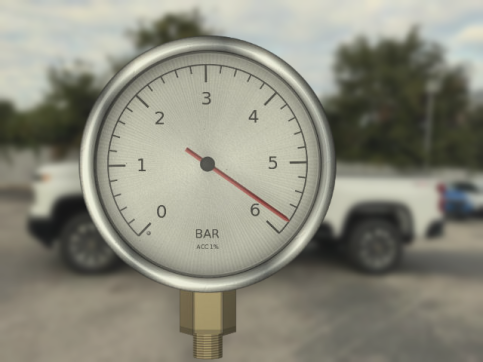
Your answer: 5.8 bar
